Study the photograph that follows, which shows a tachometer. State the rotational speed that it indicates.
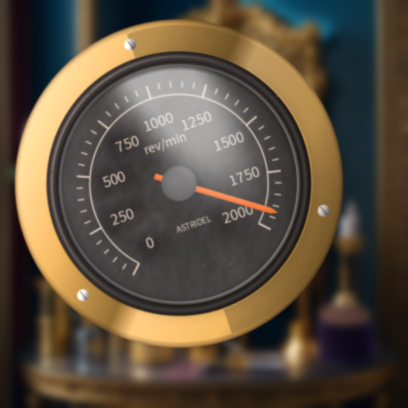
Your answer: 1925 rpm
